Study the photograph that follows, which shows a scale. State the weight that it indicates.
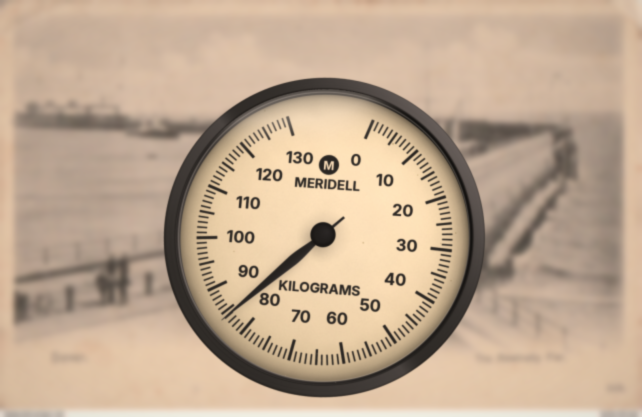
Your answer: 84 kg
